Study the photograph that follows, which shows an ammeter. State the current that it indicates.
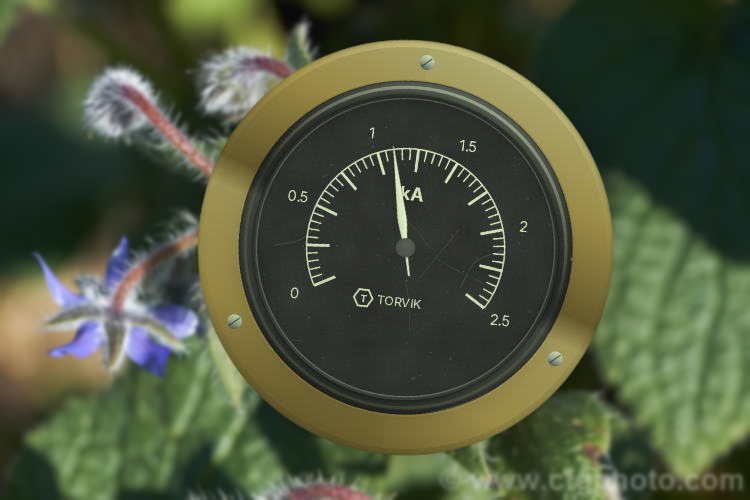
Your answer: 1.1 kA
